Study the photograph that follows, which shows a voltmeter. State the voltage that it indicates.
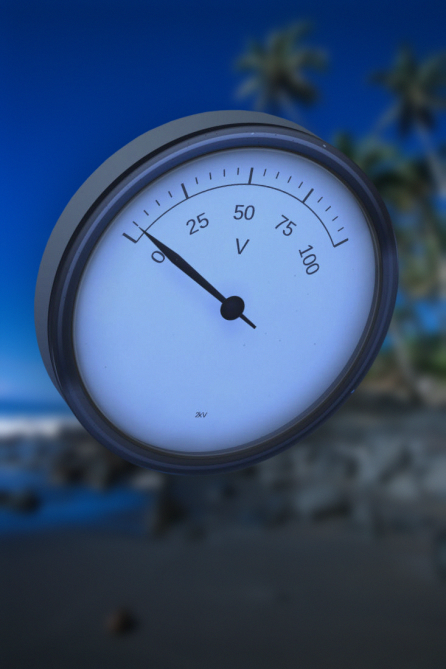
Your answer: 5 V
